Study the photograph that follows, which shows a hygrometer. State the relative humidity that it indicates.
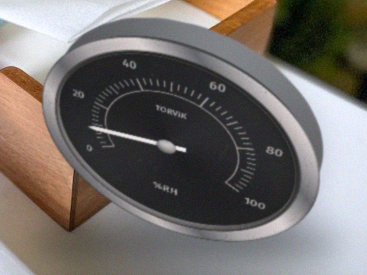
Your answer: 10 %
